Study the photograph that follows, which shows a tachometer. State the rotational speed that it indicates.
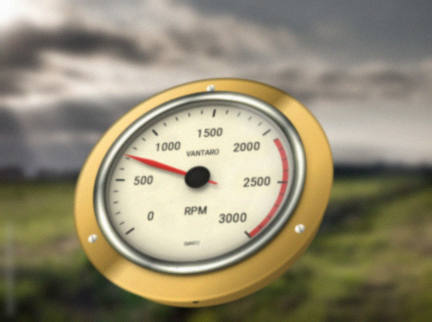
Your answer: 700 rpm
